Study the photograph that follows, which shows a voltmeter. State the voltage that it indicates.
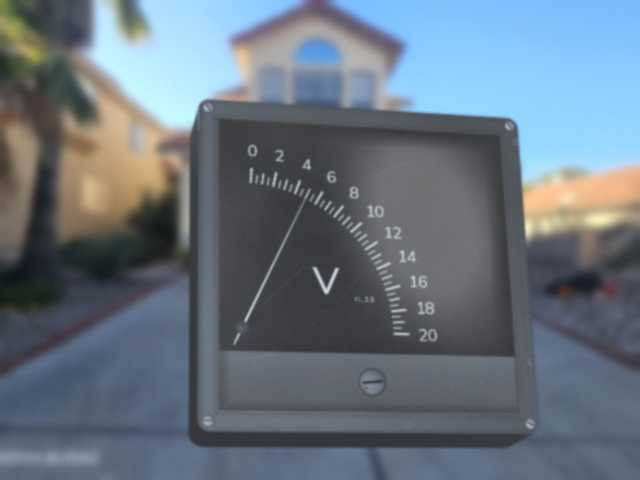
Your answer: 5 V
